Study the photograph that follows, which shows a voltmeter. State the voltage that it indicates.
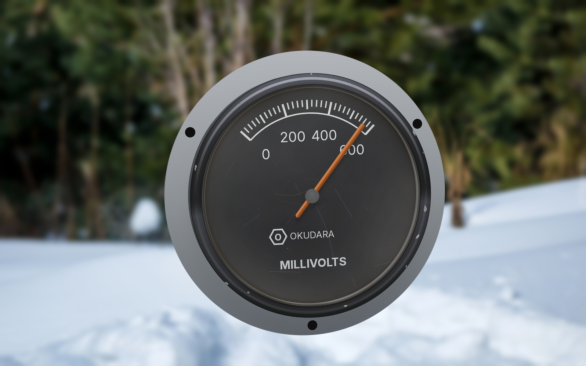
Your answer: 560 mV
